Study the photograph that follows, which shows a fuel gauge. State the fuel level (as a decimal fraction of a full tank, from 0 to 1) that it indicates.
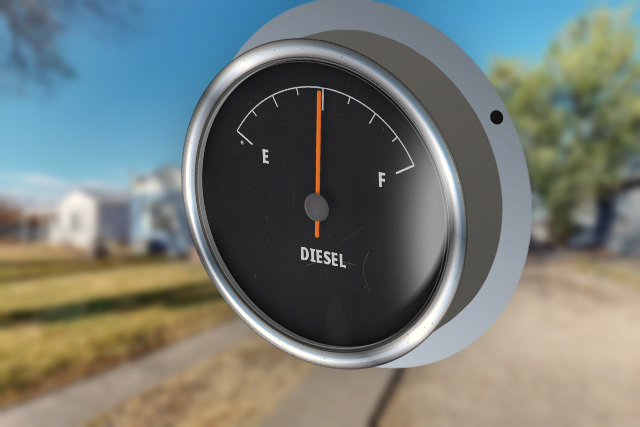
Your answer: 0.5
